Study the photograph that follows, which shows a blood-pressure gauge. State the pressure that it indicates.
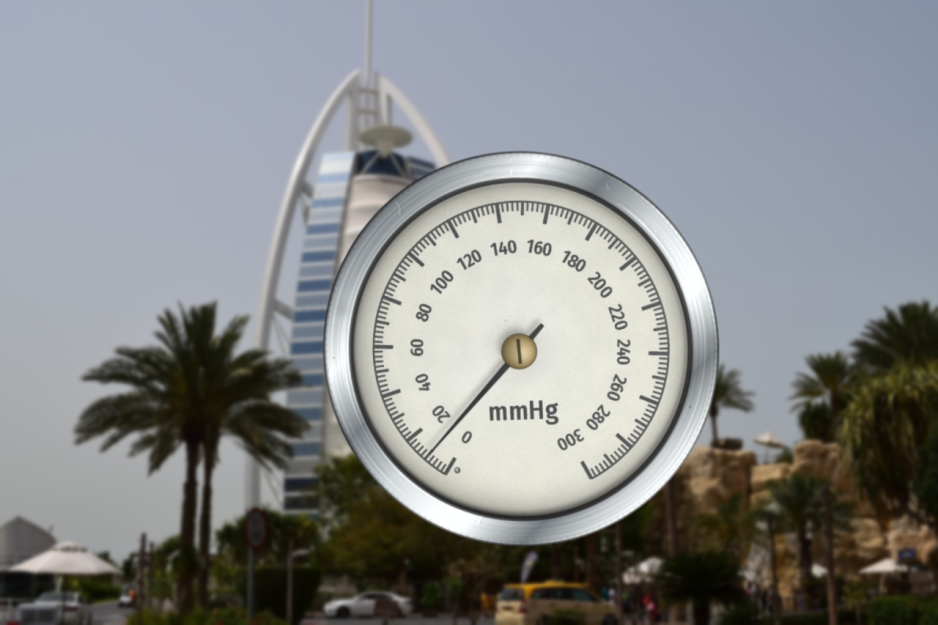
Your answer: 10 mmHg
